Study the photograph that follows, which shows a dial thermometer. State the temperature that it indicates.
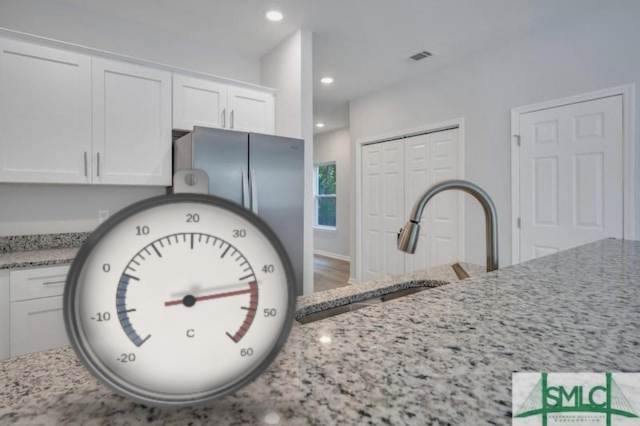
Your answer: 44 °C
